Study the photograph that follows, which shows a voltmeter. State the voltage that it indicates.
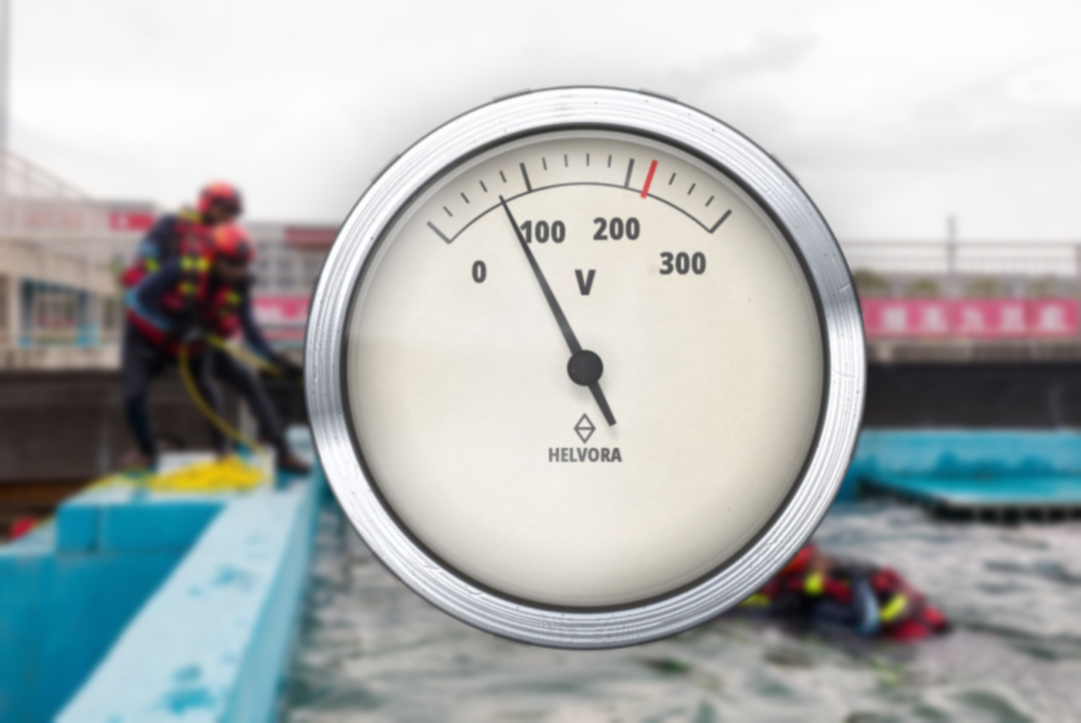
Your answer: 70 V
